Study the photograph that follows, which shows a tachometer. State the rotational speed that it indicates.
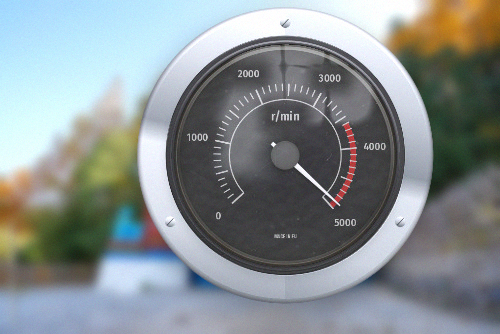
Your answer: 4900 rpm
